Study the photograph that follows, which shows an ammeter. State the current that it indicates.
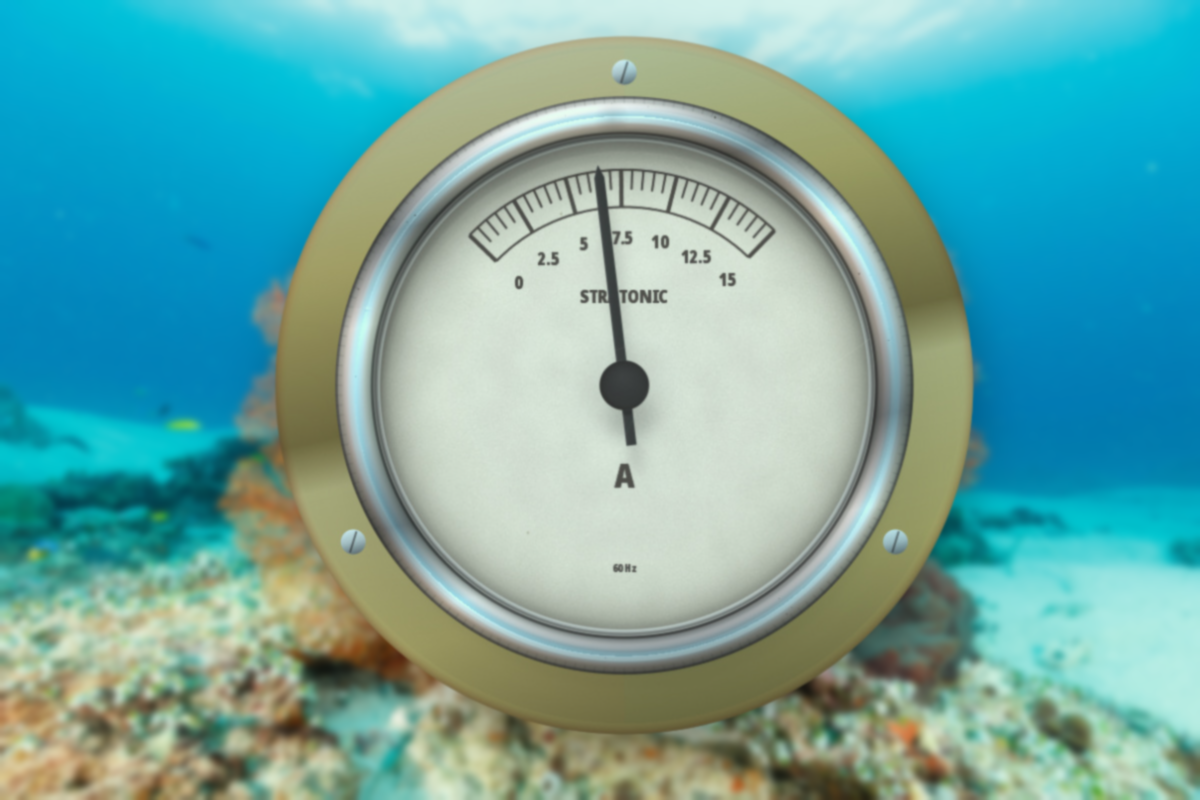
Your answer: 6.5 A
